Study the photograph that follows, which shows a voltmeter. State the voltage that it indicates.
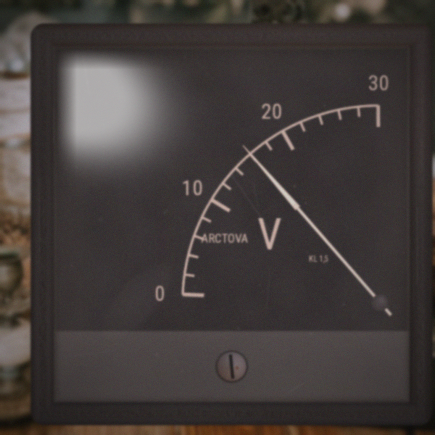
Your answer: 16 V
